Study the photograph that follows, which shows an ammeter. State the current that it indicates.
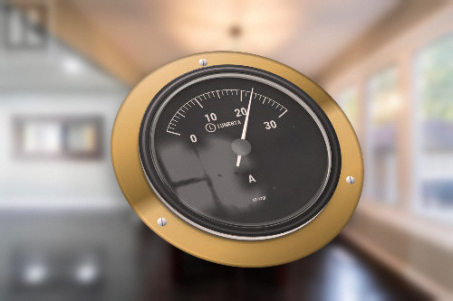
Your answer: 22 A
